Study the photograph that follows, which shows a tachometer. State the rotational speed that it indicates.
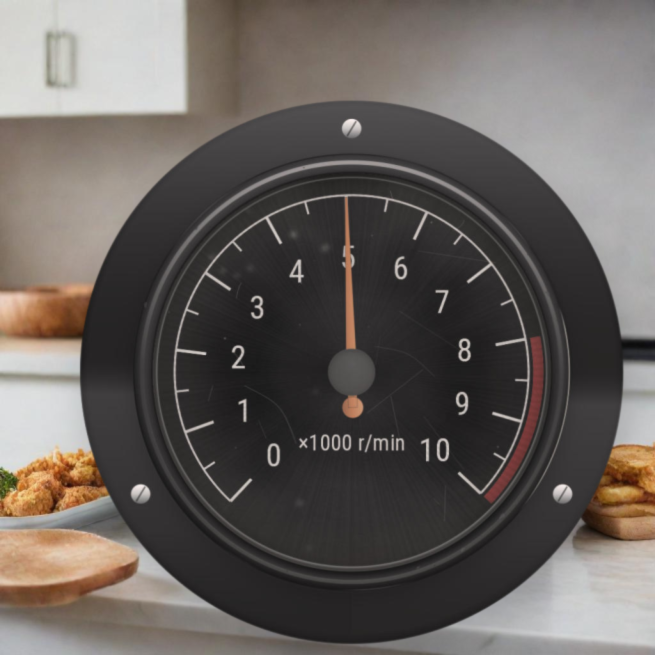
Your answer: 5000 rpm
